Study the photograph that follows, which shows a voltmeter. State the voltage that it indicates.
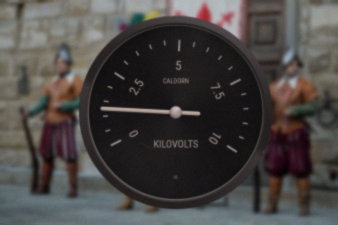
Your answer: 1.25 kV
